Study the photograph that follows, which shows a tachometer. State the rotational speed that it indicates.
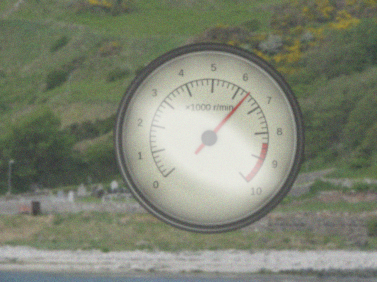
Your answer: 6400 rpm
